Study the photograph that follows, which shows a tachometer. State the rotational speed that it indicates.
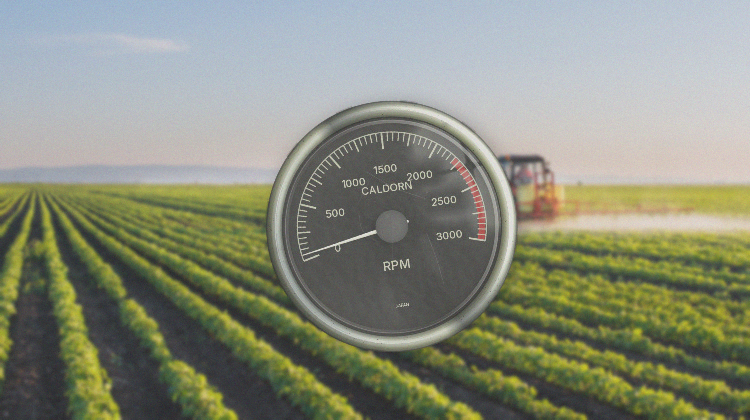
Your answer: 50 rpm
